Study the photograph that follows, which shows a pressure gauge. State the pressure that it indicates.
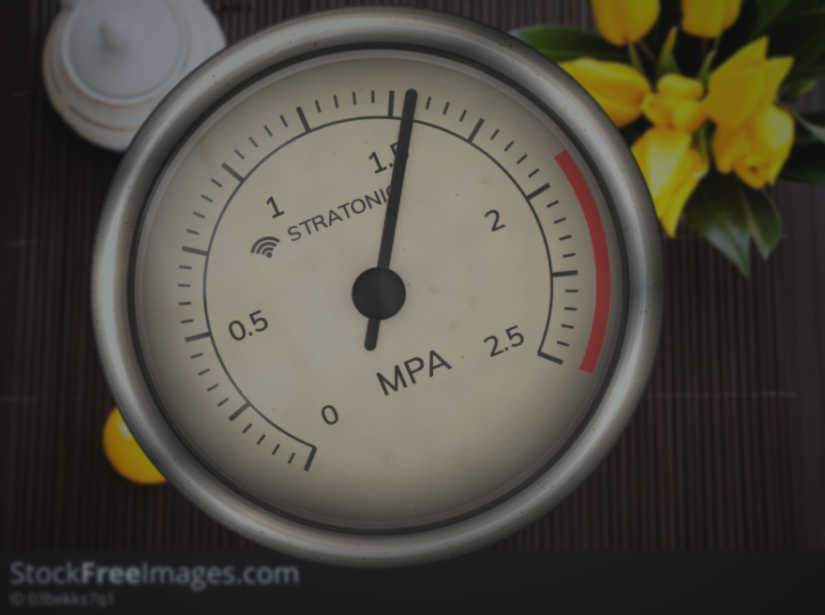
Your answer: 1.55 MPa
